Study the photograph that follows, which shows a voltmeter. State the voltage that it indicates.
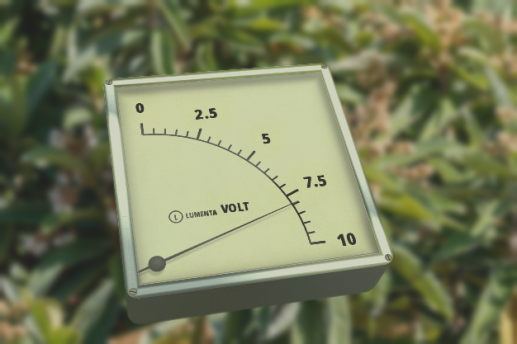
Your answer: 8 V
